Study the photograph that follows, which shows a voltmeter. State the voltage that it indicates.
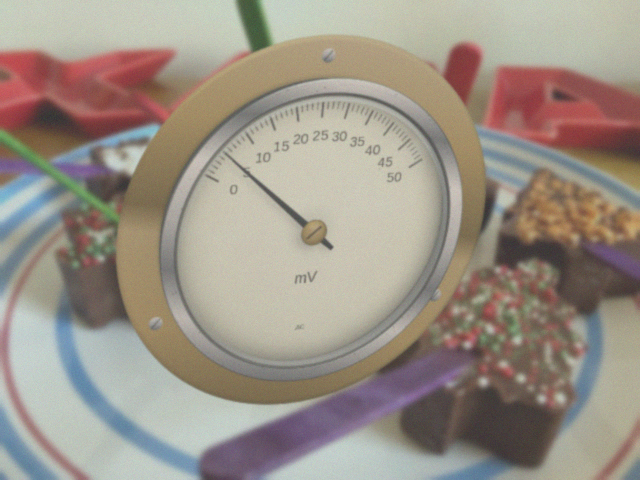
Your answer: 5 mV
